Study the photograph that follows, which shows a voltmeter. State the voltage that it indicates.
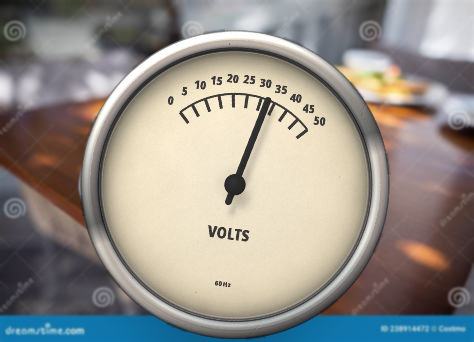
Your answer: 32.5 V
